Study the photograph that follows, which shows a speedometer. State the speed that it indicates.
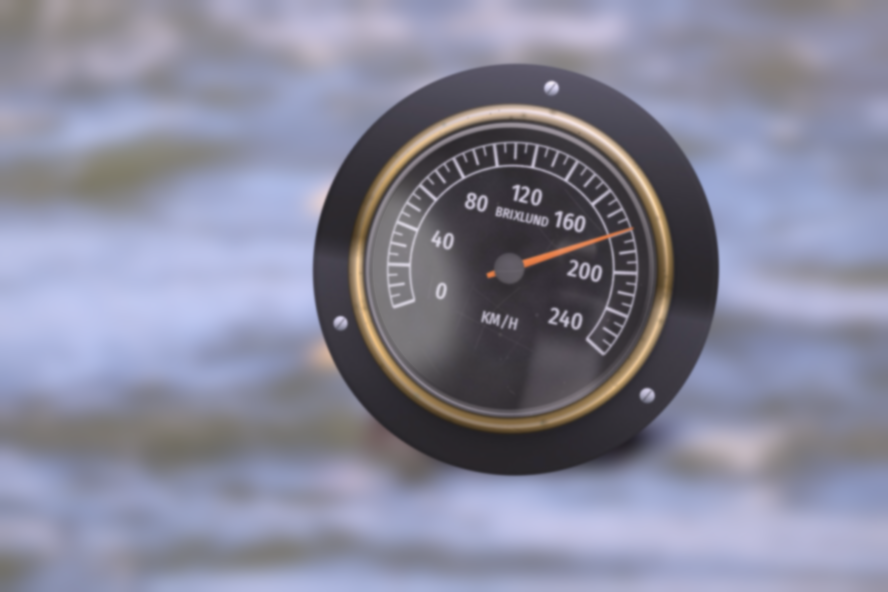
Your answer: 180 km/h
